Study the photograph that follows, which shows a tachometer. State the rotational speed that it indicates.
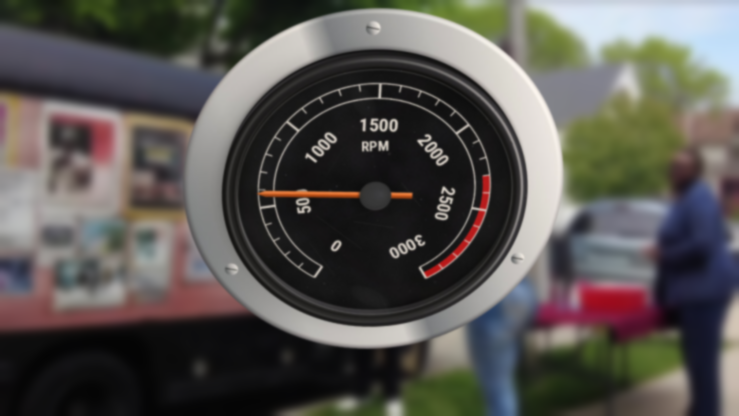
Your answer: 600 rpm
